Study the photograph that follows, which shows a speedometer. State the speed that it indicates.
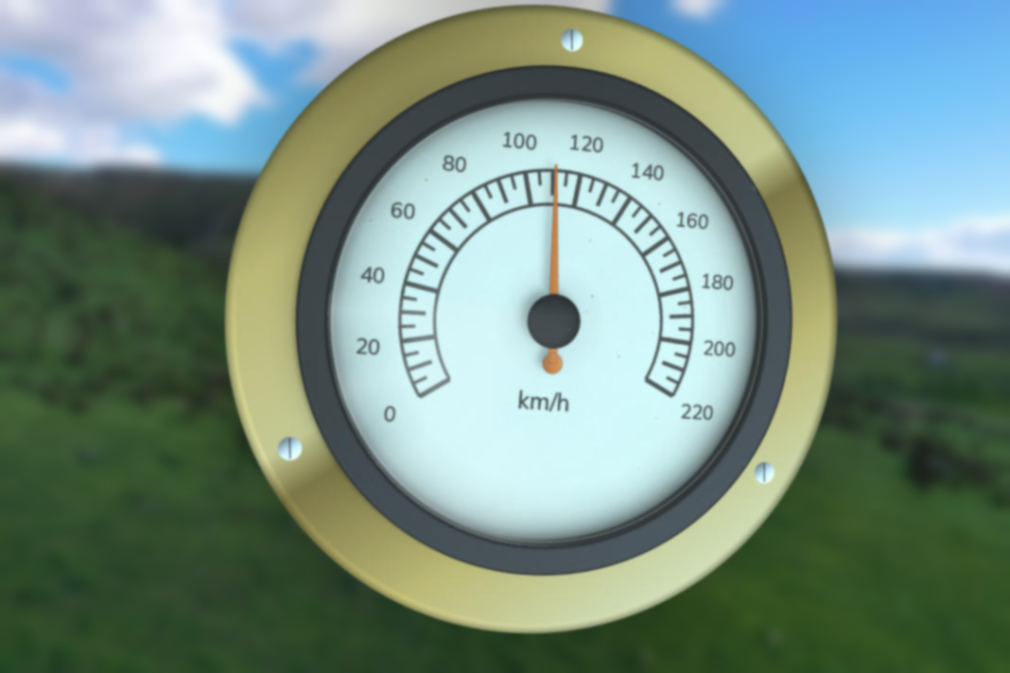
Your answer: 110 km/h
